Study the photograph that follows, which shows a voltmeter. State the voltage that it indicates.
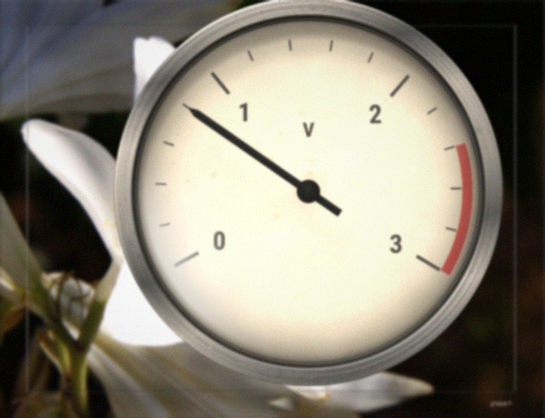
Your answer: 0.8 V
